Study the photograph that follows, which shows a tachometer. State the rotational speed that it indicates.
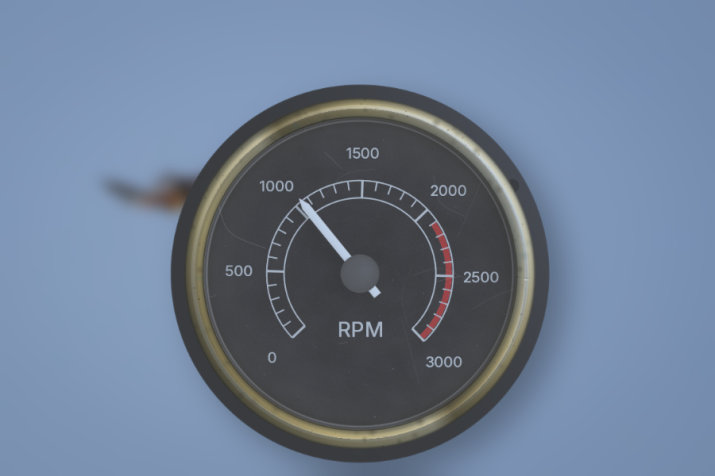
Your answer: 1050 rpm
